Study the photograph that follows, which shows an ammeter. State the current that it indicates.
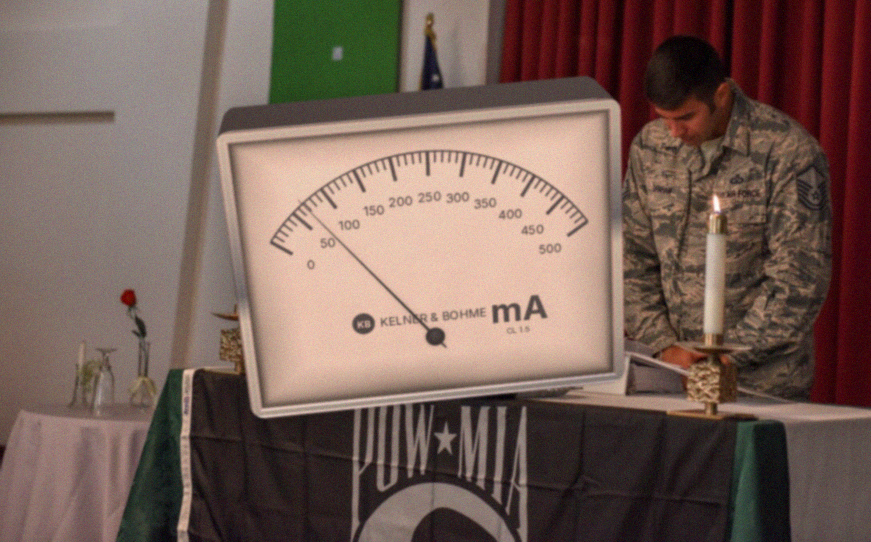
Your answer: 70 mA
